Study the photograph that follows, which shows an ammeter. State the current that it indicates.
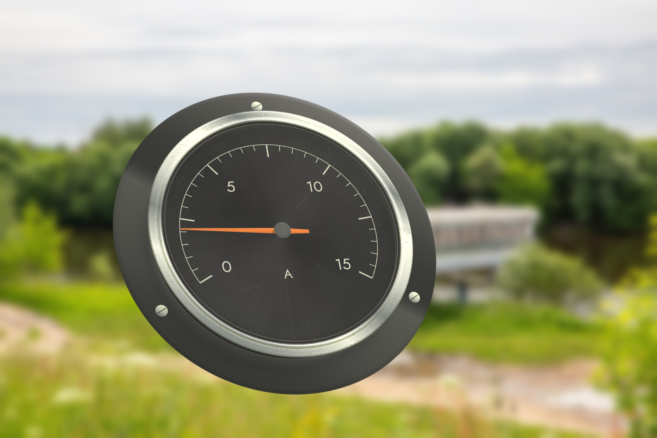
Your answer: 2 A
